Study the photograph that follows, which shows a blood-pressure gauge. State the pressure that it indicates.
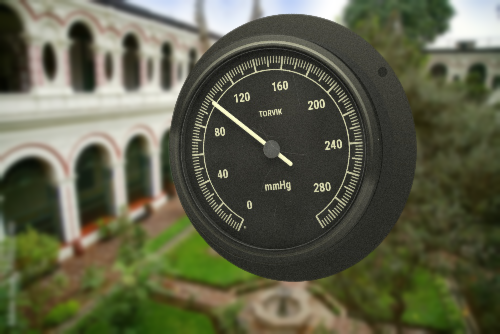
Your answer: 100 mmHg
